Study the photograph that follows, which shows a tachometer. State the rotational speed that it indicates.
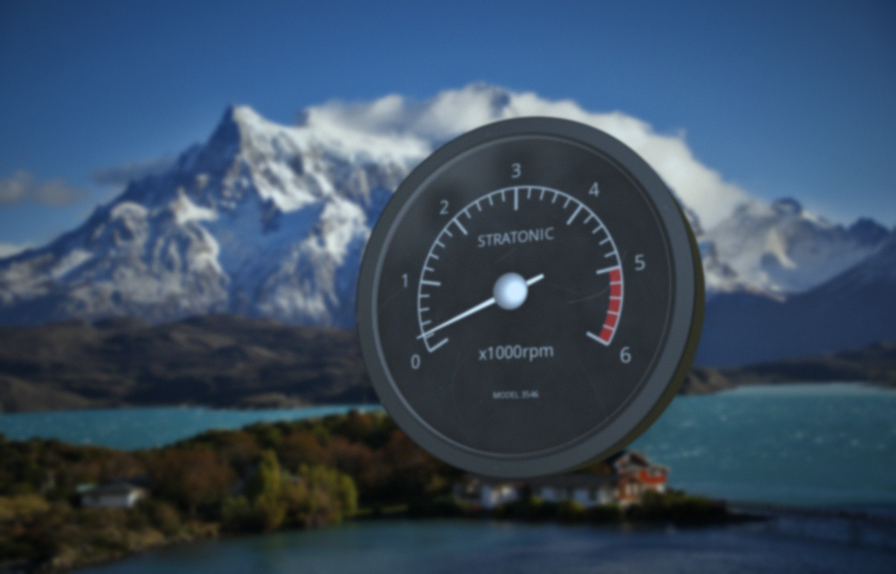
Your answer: 200 rpm
